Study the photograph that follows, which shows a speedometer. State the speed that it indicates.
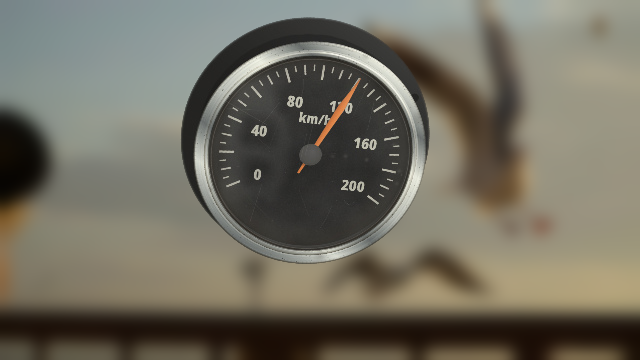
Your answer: 120 km/h
